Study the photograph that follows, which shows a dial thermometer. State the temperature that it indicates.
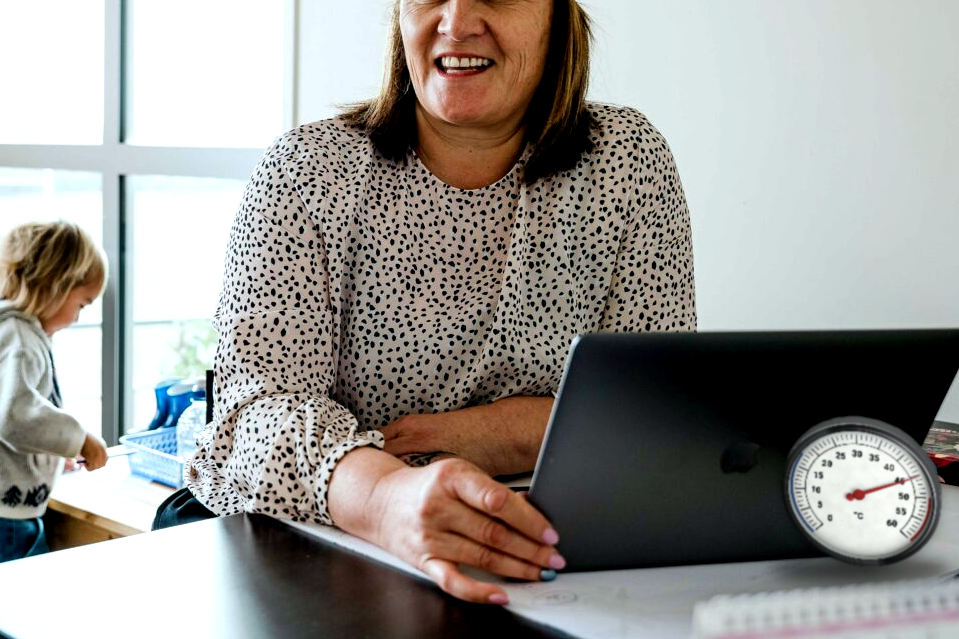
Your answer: 45 °C
